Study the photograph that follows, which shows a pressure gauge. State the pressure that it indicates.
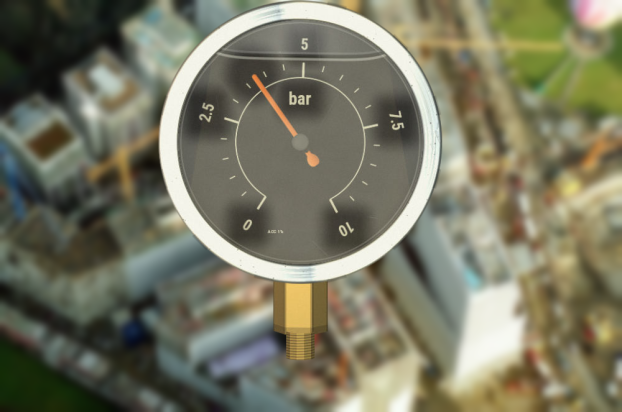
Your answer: 3.75 bar
